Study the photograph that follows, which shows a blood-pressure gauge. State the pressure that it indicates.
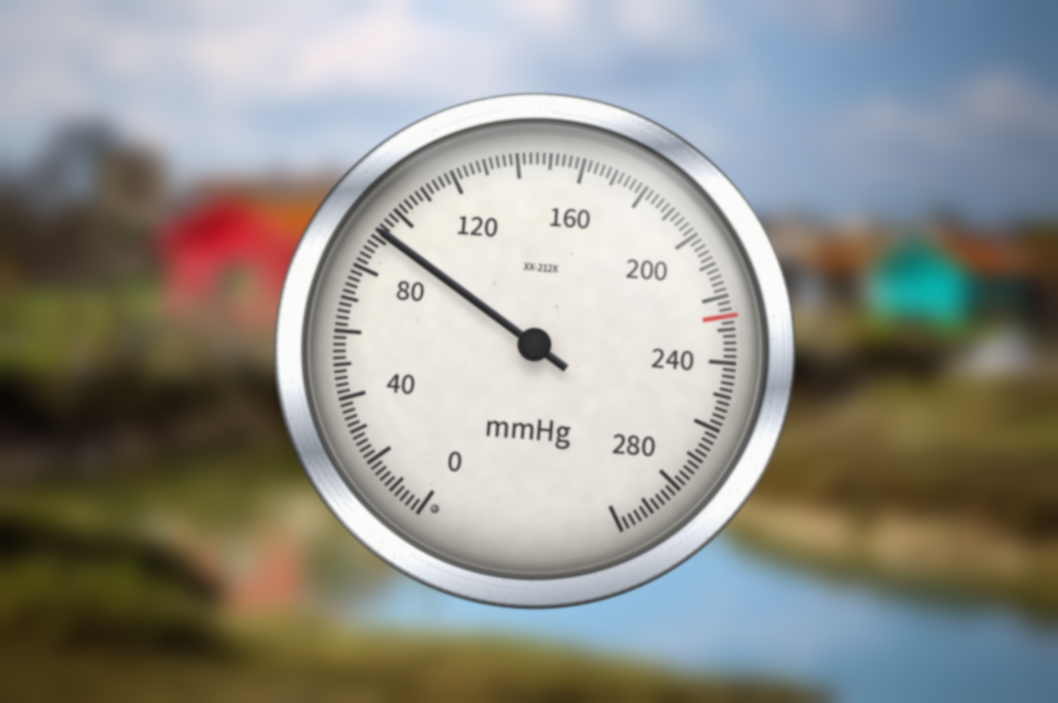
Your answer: 92 mmHg
